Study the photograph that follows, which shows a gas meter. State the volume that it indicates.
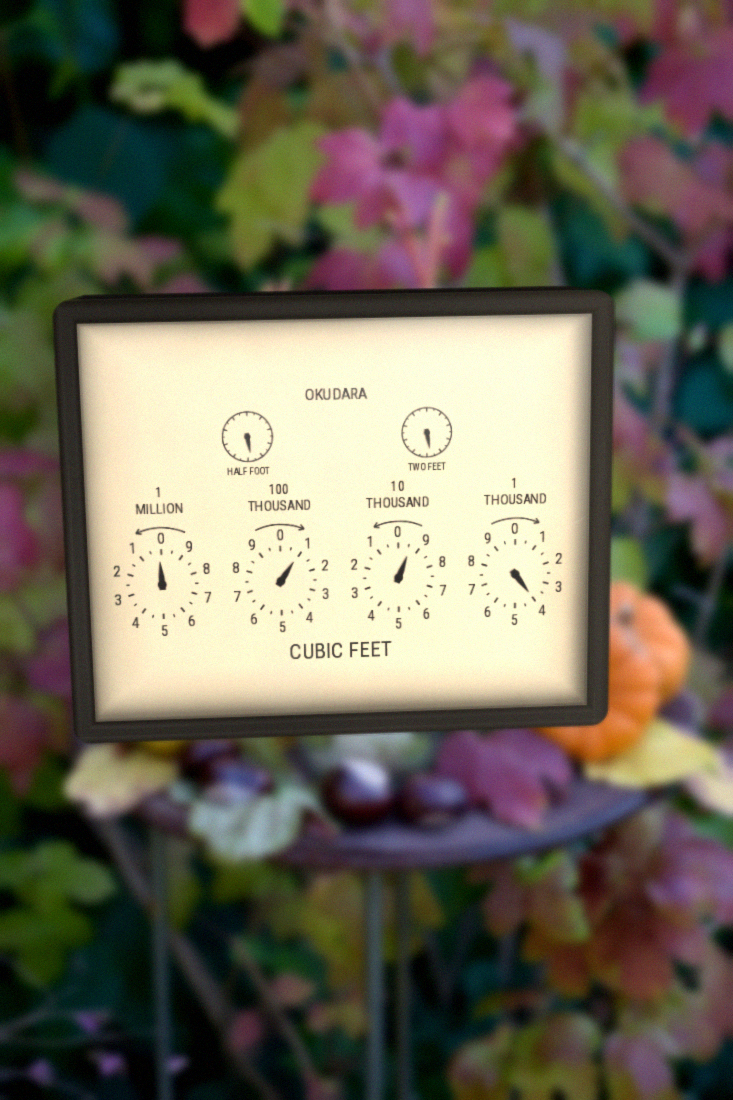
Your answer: 9400 ft³
